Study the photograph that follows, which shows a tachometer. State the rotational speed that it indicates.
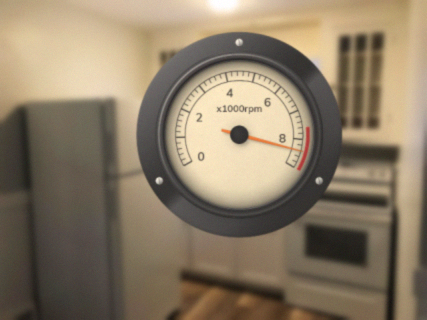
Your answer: 8400 rpm
